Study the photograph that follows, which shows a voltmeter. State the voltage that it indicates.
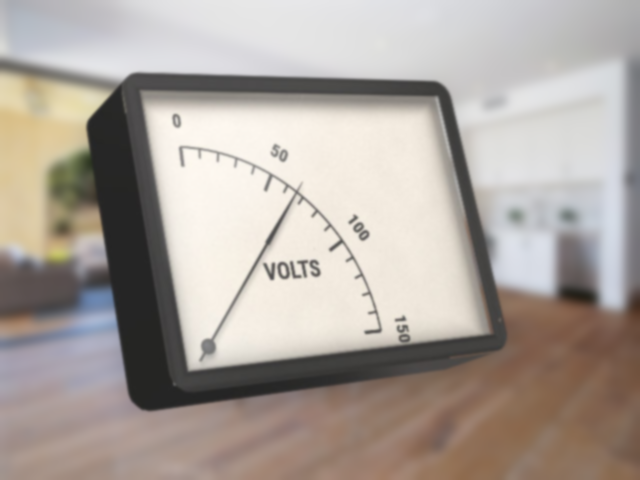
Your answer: 65 V
